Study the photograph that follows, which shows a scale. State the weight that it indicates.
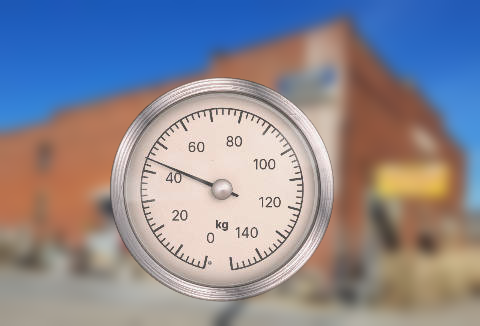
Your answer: 44 kg
